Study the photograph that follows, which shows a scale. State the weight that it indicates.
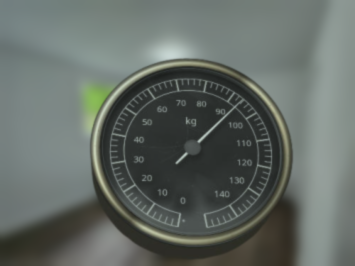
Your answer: 94 kg
